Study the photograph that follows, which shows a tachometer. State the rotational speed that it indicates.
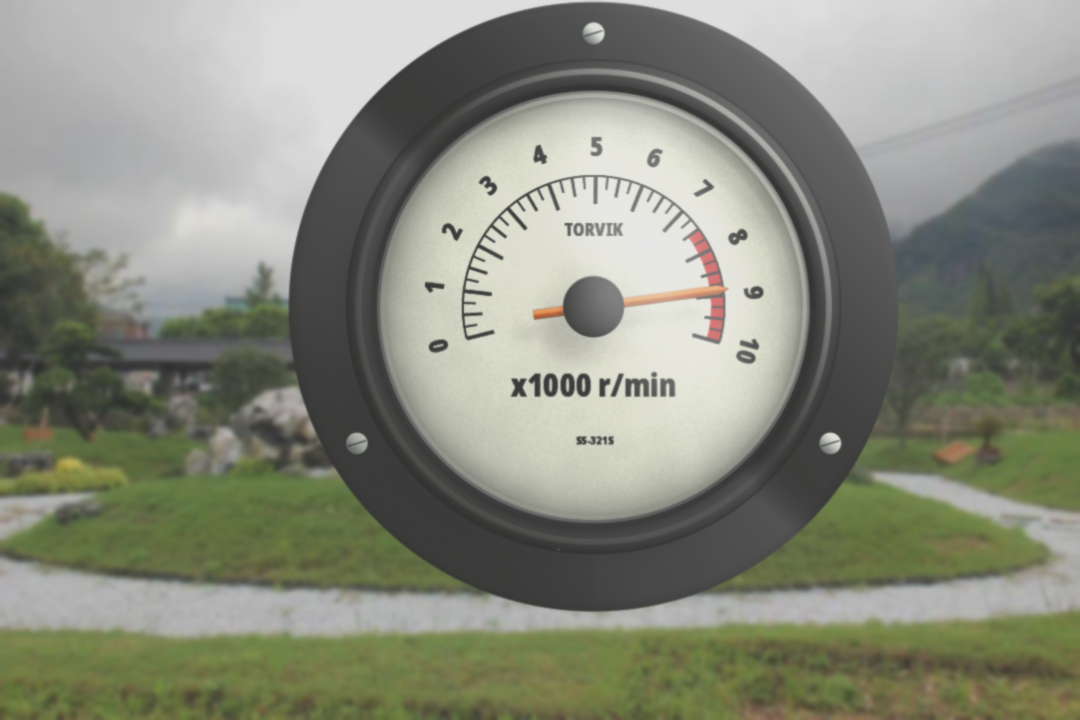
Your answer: 8875 rpm
